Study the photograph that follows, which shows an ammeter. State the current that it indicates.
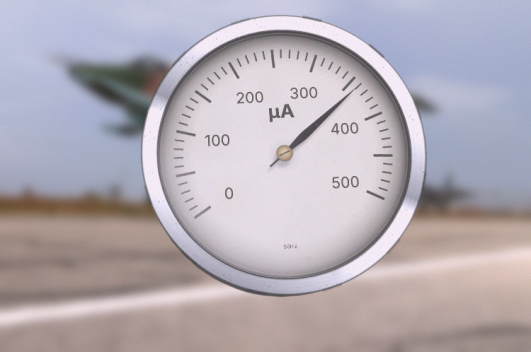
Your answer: 360 µA
